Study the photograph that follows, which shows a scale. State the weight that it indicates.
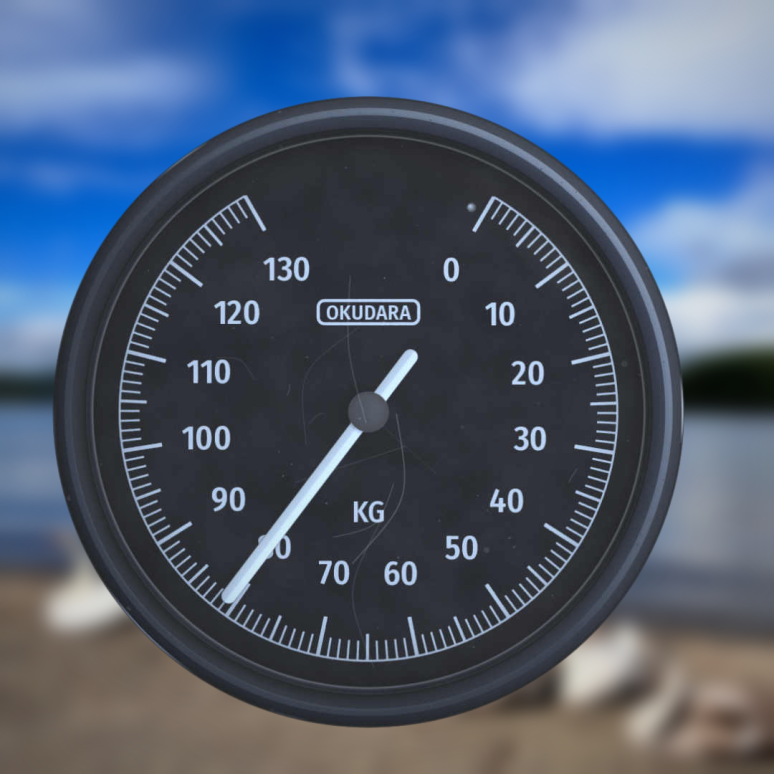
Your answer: 81 kg
